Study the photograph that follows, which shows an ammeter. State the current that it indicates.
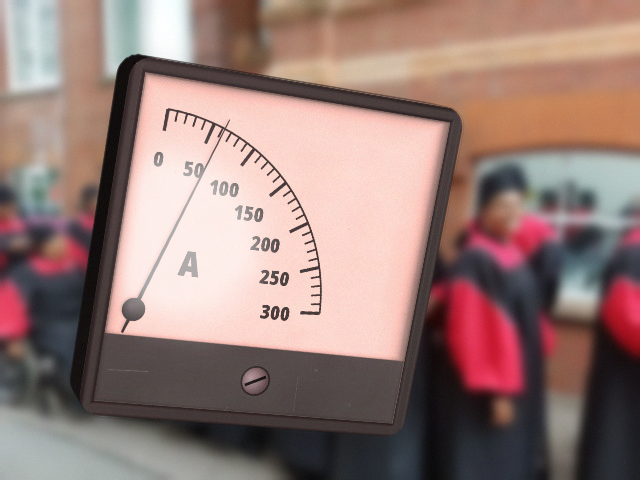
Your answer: 60 A
